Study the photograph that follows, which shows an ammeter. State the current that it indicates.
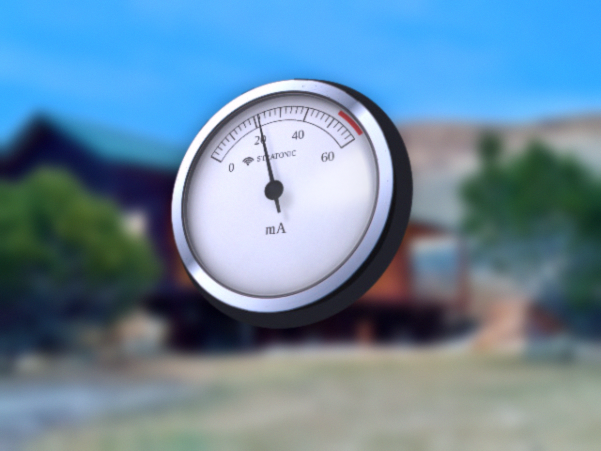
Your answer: 22 mA
